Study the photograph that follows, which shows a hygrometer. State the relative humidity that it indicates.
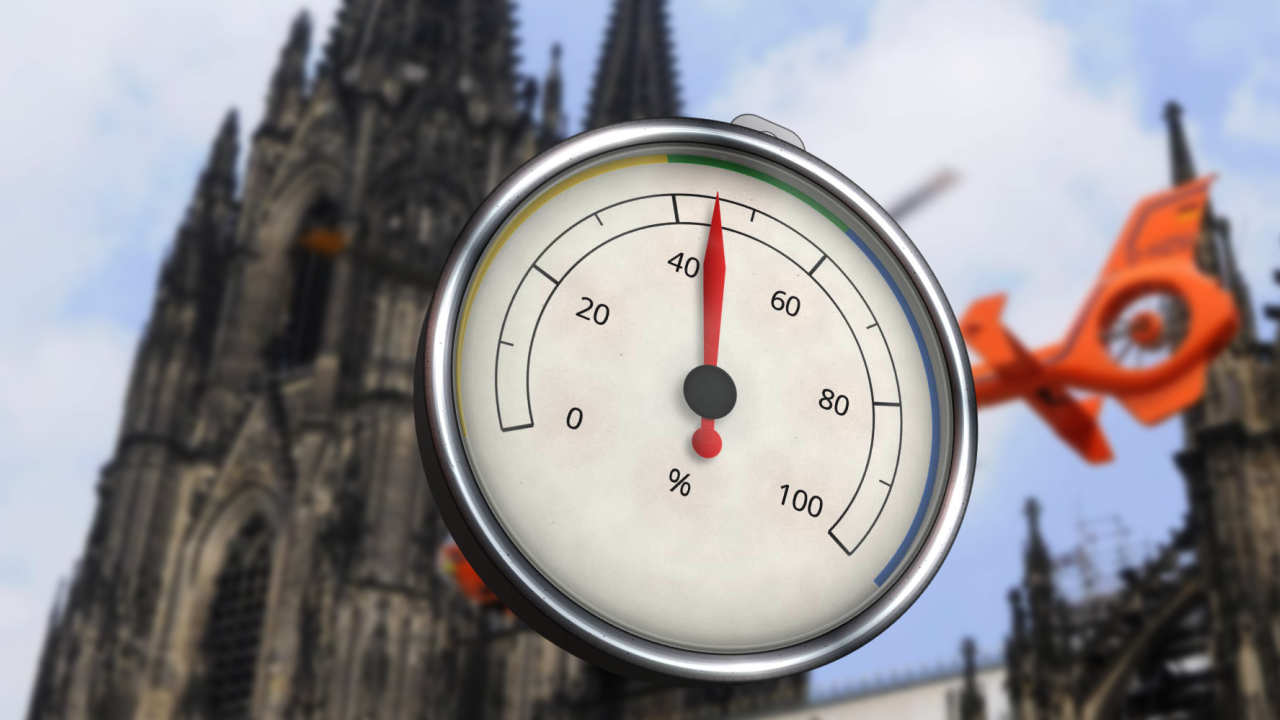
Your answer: 45 %
